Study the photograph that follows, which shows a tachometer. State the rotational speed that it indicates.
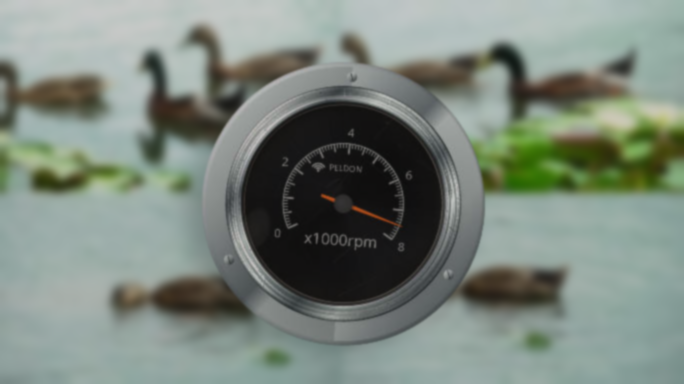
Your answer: 7500 rpm
